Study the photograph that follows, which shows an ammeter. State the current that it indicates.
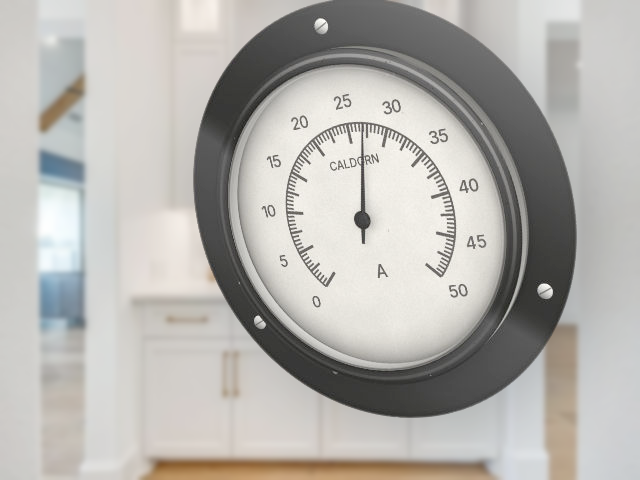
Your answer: 27.5 A
